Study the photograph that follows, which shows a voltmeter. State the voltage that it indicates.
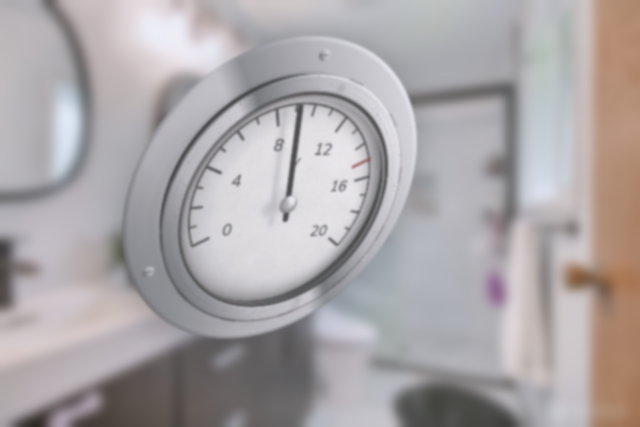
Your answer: 9 V
